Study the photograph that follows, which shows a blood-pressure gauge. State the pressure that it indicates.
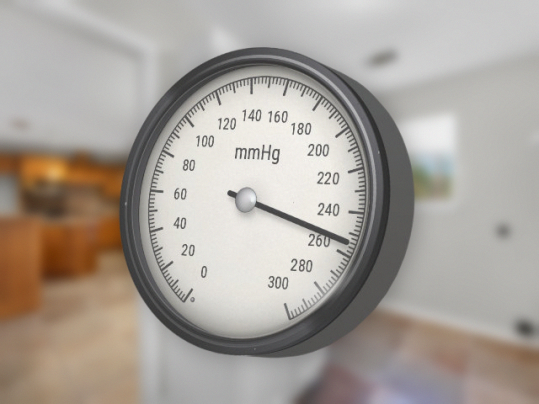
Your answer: 254 mmHg
